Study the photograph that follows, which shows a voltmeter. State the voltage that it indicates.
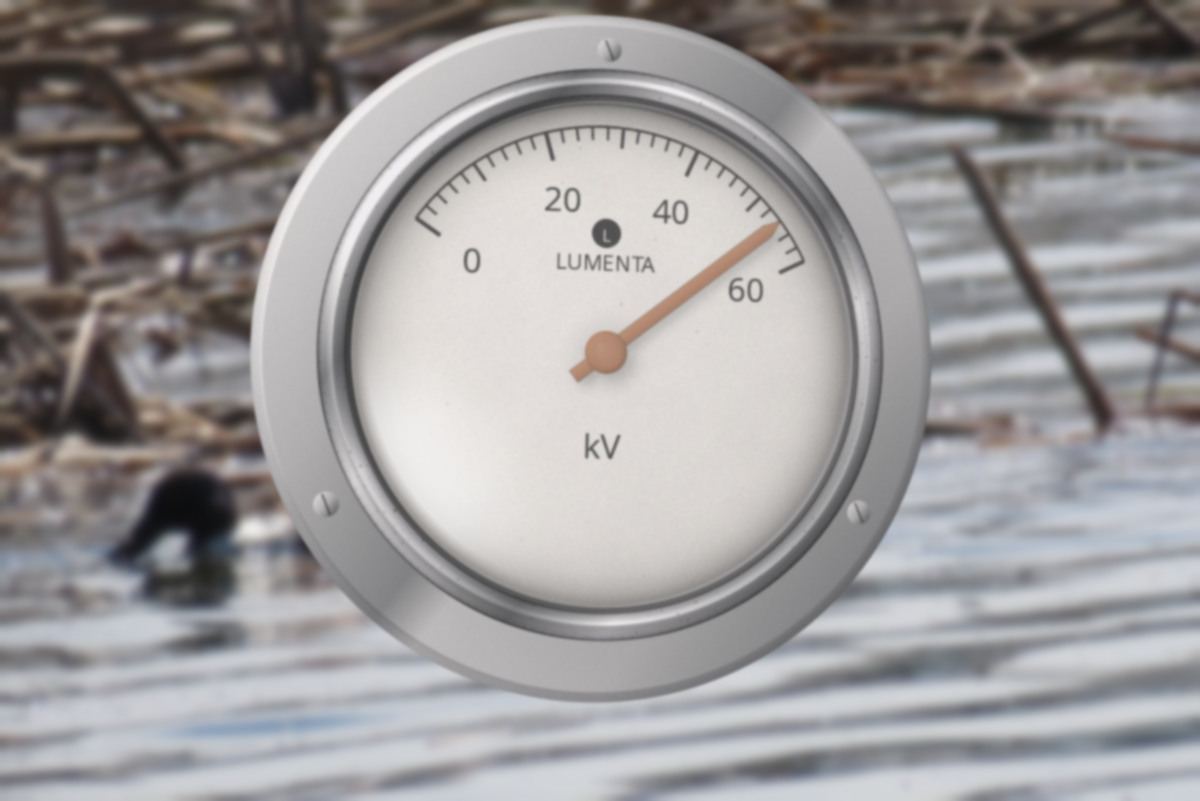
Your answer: 54 kV
